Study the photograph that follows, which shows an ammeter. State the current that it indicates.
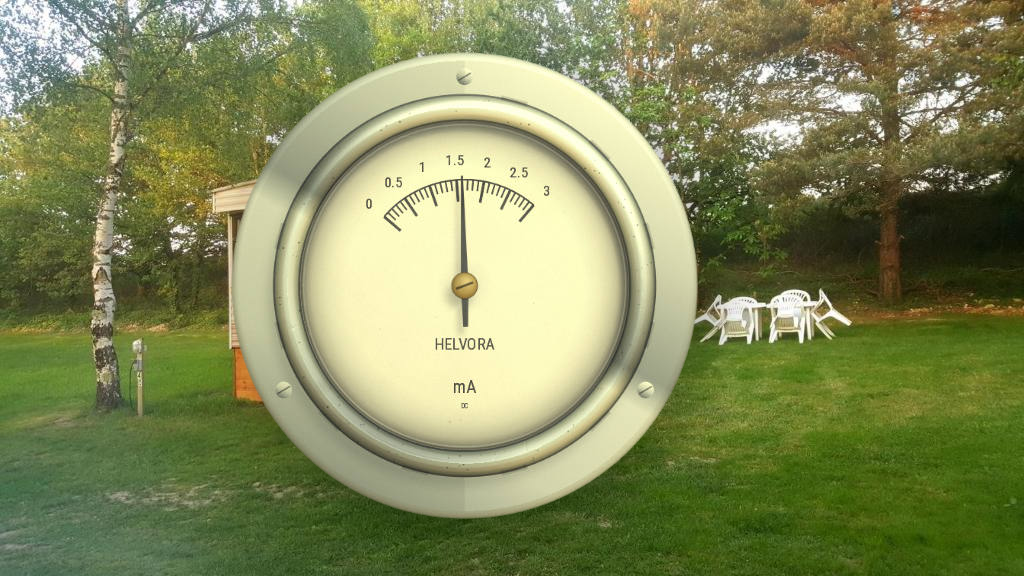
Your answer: 1.6 mA
